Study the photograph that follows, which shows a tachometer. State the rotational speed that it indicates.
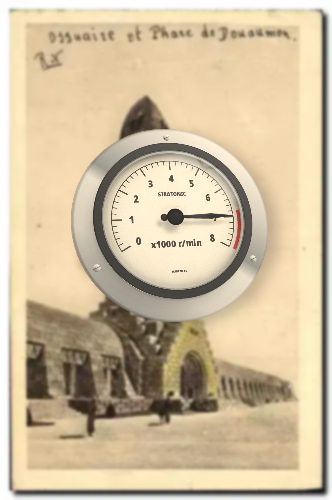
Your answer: 7000 rpm
